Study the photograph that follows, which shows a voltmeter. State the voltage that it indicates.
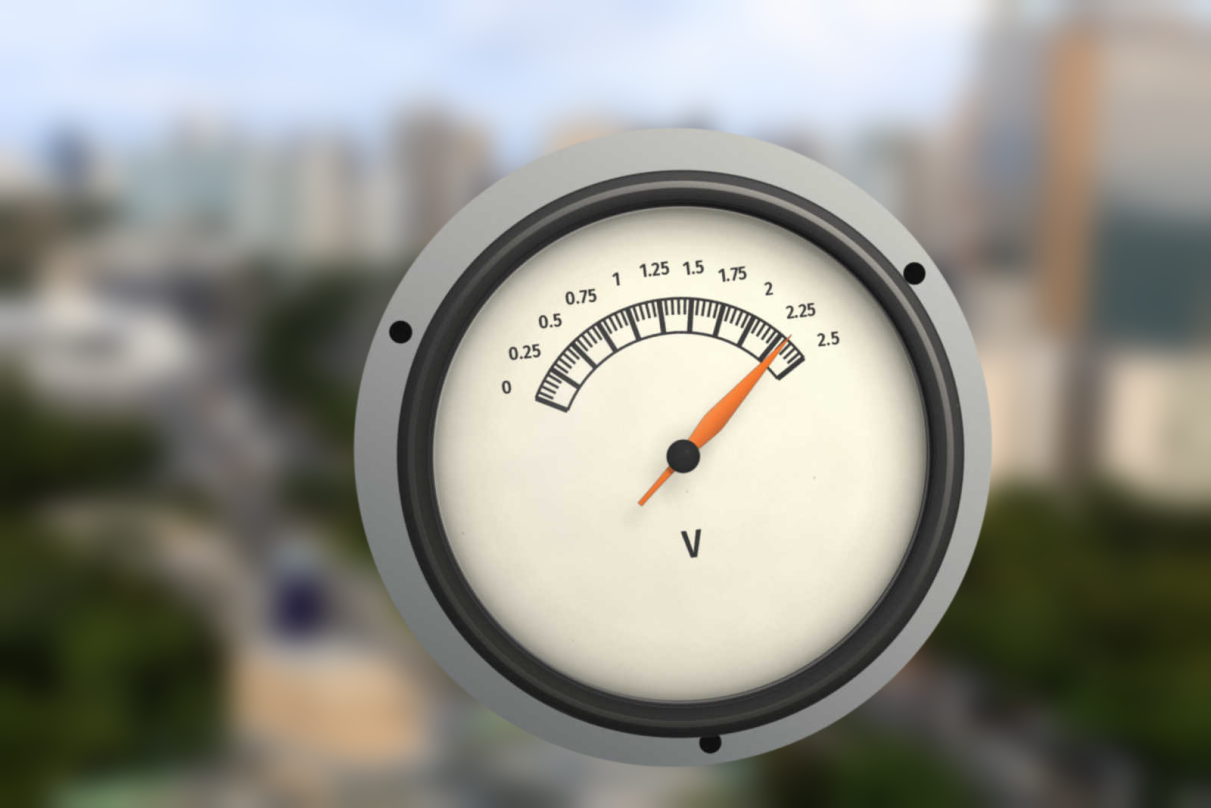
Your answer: 2.3 V
